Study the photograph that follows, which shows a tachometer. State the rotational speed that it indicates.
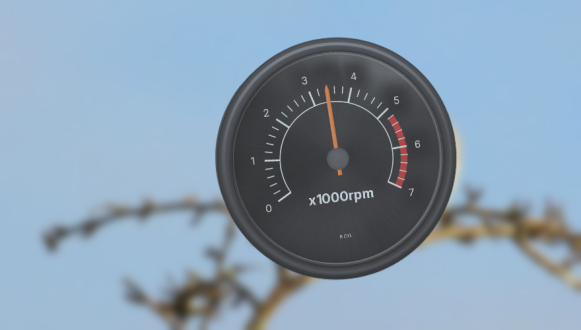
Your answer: 3400 rpm
